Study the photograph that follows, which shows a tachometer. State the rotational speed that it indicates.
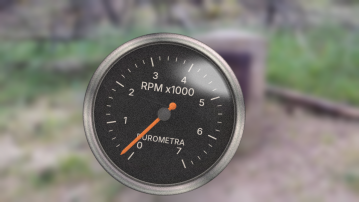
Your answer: 200 rpm
